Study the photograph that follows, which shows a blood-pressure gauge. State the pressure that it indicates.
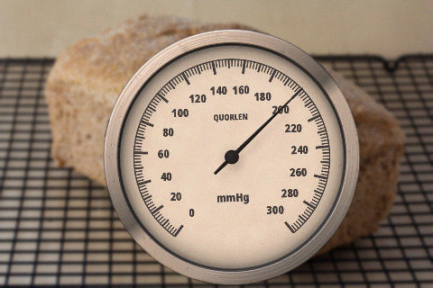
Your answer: 200 mmHg
